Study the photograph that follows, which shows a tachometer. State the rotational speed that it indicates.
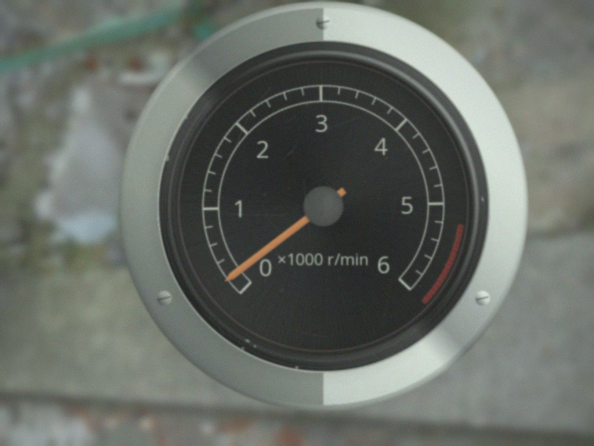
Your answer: 200 rpm
